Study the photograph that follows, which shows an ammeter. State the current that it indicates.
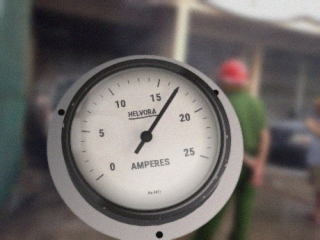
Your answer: 17 A
